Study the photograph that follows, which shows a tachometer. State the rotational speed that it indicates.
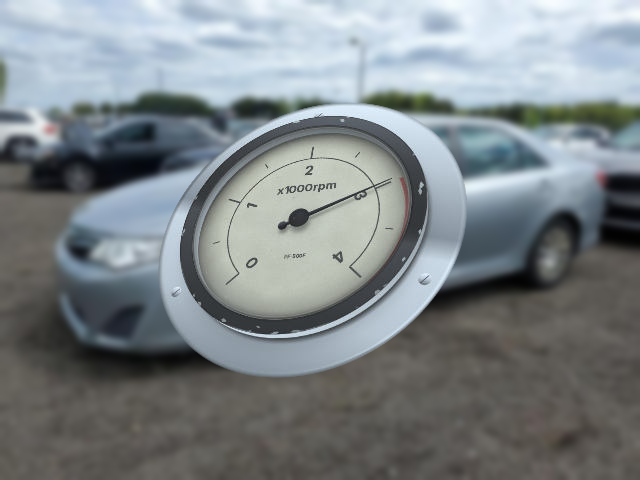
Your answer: 3000 rpm
